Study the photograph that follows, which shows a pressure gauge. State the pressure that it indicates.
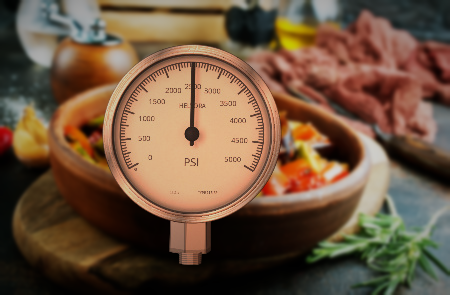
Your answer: 2500 psi
